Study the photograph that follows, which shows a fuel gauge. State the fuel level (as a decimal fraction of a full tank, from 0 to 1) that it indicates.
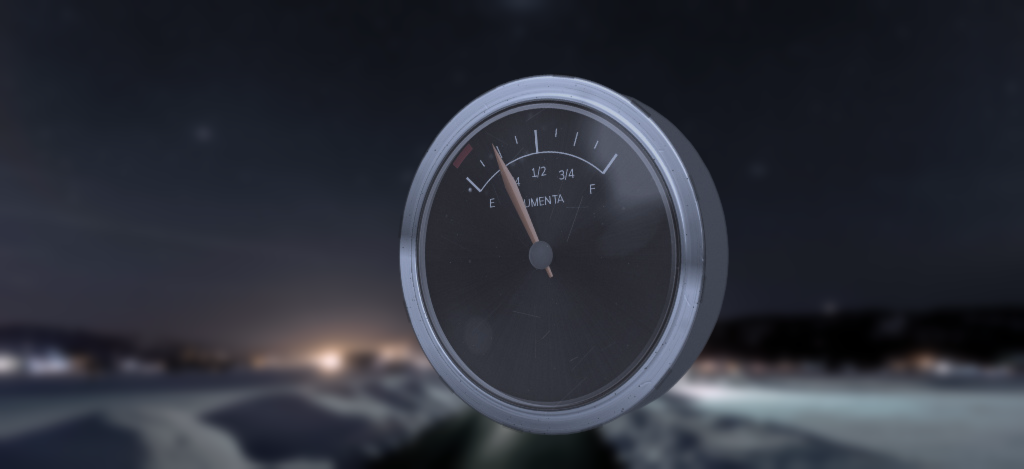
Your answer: 0.25
